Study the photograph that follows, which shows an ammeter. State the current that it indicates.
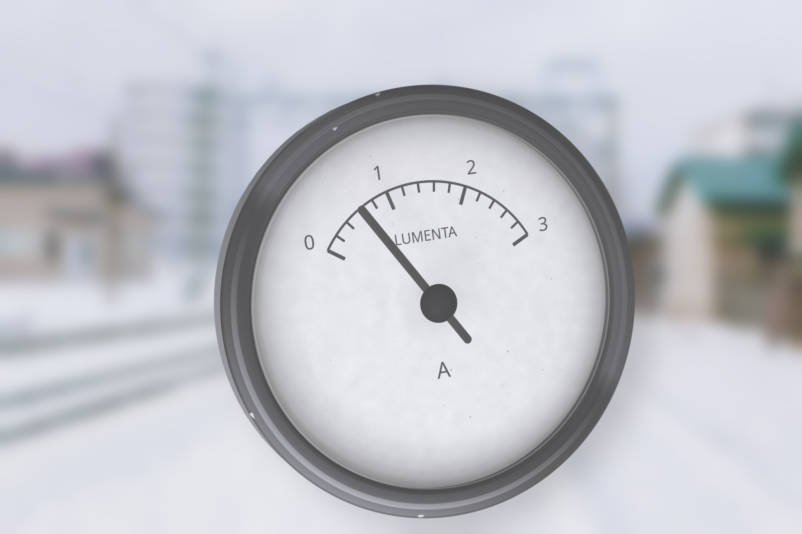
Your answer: 0.6 A
